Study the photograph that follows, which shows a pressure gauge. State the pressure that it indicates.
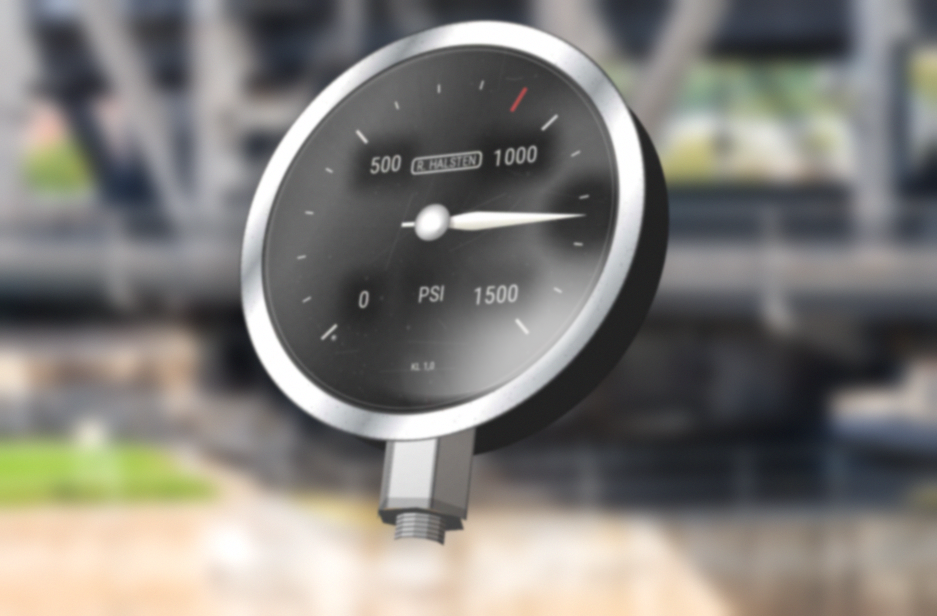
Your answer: 1250 psi
